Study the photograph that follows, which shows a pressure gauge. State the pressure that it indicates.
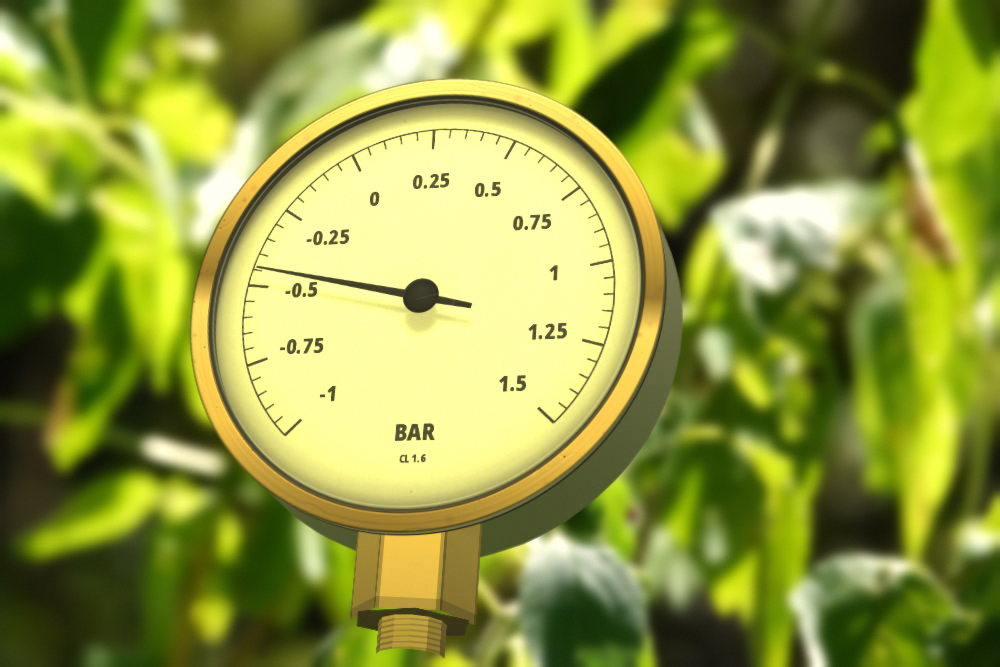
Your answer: -0.45 bar
